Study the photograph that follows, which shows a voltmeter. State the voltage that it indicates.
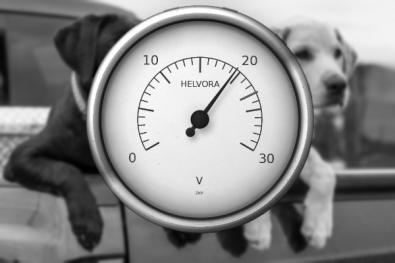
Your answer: 19.5 V
